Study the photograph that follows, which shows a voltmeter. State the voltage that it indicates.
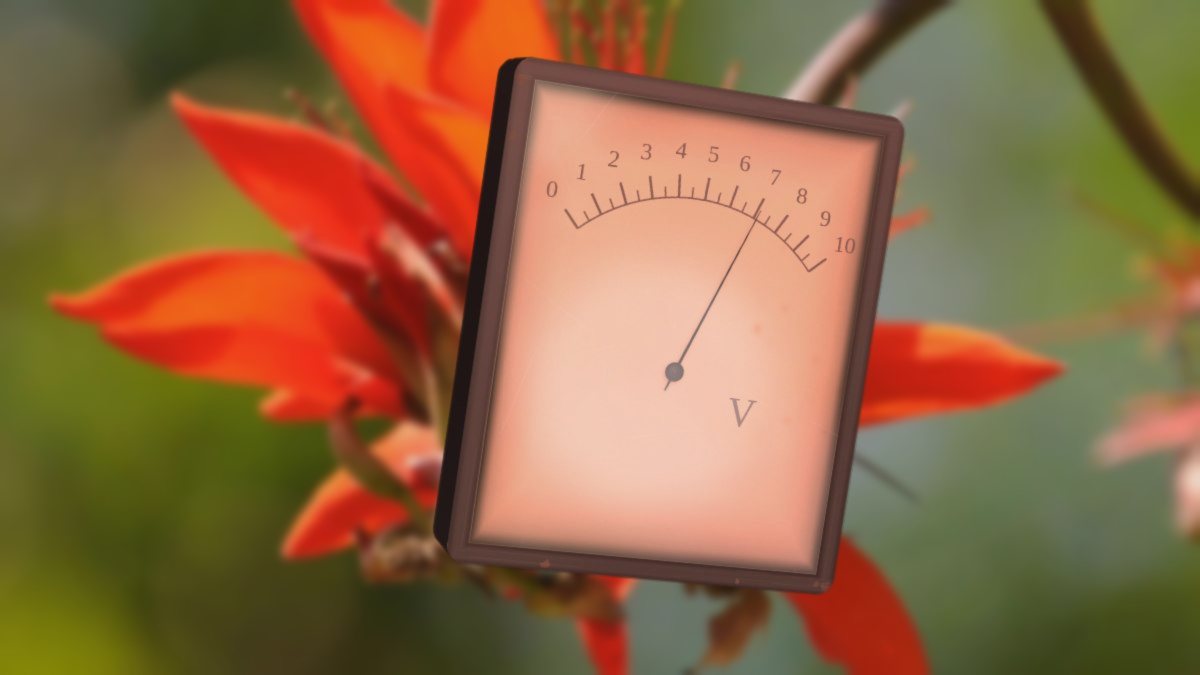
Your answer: 7 V
